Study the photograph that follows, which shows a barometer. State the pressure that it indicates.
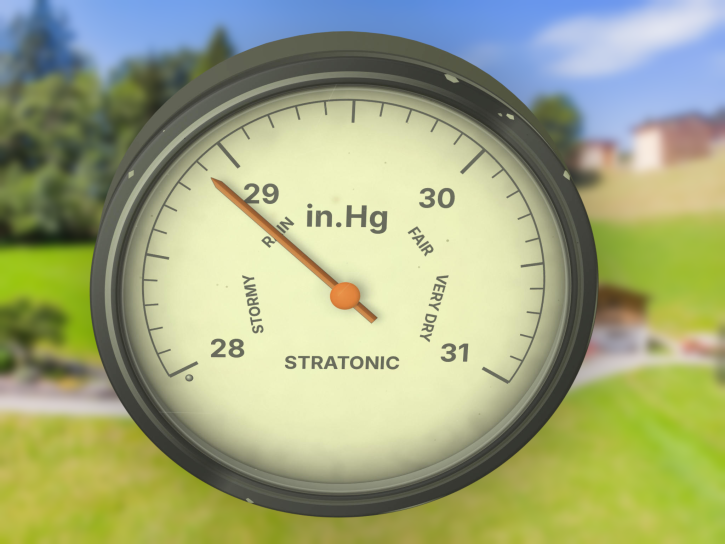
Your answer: 28.9 inHg
